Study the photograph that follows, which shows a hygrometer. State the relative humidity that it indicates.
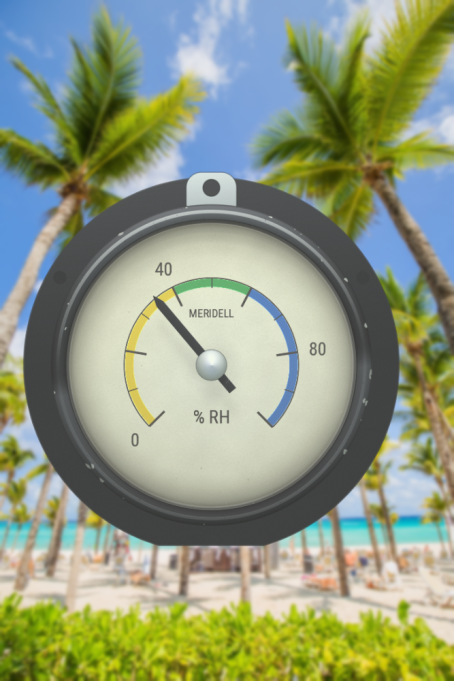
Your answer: 35 %
